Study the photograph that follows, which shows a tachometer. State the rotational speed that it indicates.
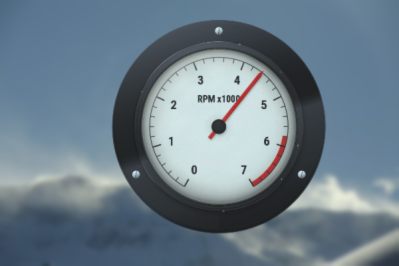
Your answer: 4400 rpm
